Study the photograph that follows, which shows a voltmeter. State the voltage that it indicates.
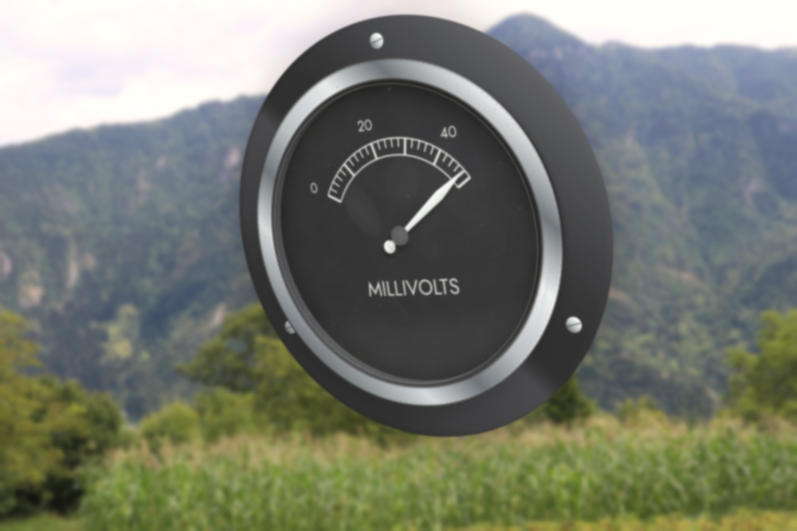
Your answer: 48 mV
